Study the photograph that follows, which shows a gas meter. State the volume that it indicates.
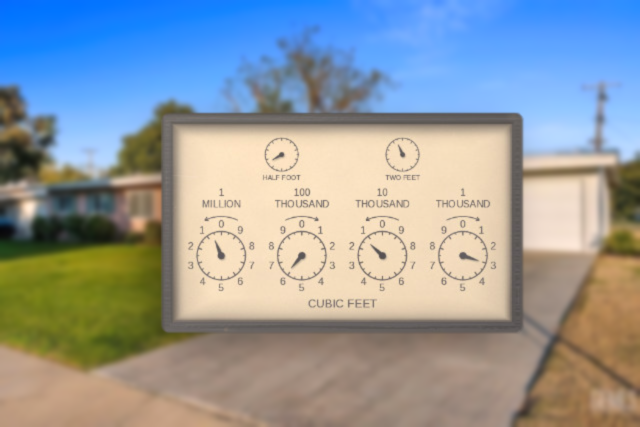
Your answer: 61300 ft³
